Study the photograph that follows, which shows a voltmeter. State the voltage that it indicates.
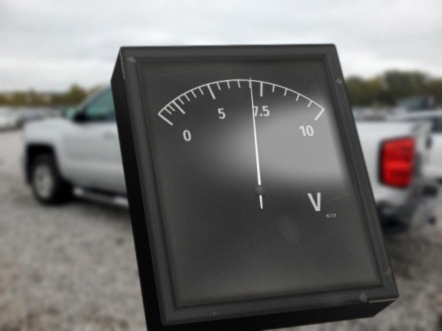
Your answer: 7 V
